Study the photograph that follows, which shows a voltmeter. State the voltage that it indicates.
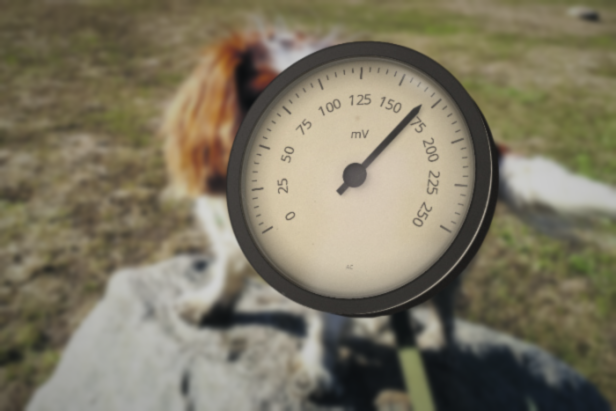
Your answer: 170 mV
